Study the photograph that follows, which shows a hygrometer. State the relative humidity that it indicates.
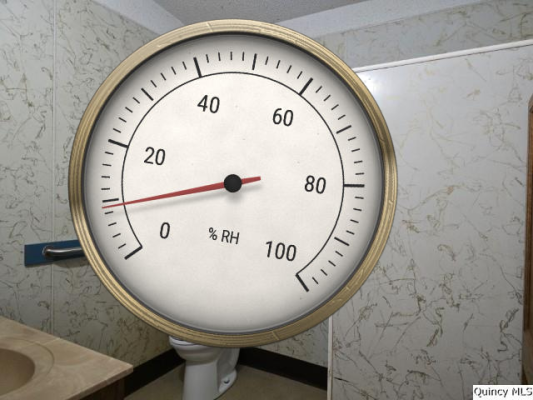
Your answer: 9 %
